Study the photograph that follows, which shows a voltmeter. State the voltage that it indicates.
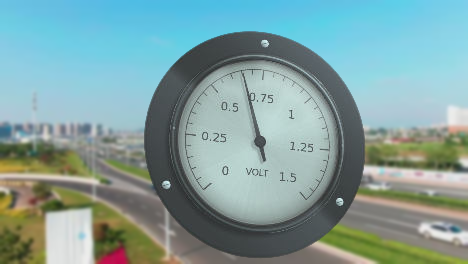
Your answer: 0.65 V
